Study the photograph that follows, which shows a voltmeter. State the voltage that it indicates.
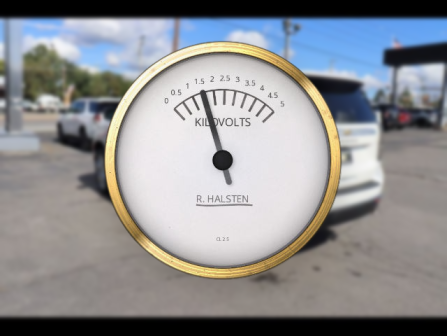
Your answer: 1.5 kV
